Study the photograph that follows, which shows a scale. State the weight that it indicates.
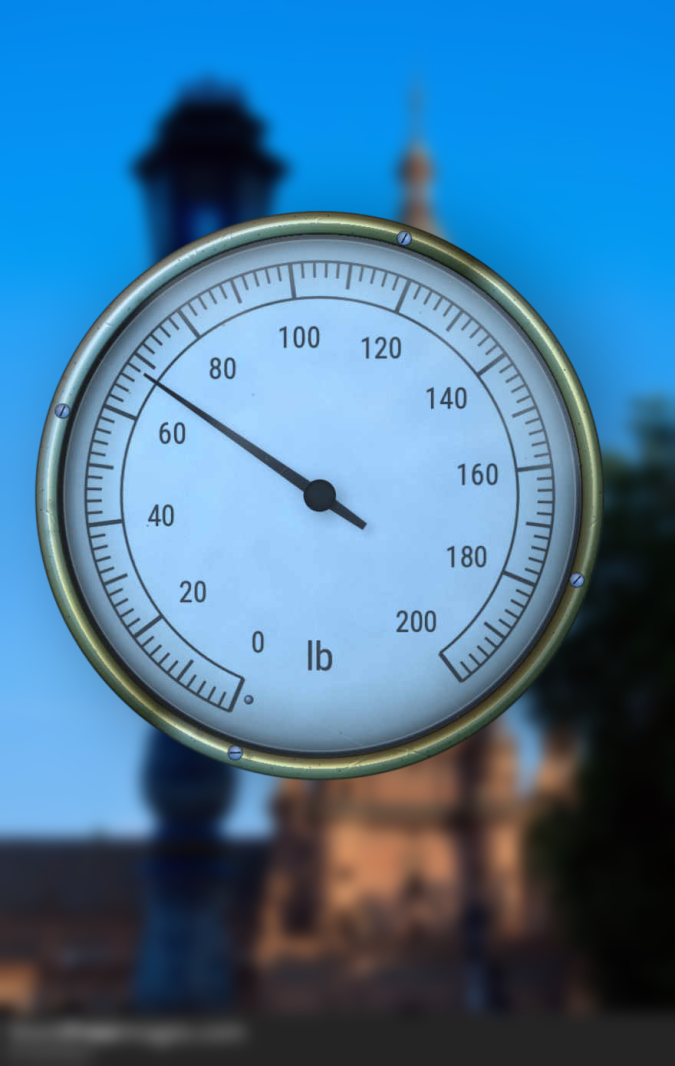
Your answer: 68 lb
